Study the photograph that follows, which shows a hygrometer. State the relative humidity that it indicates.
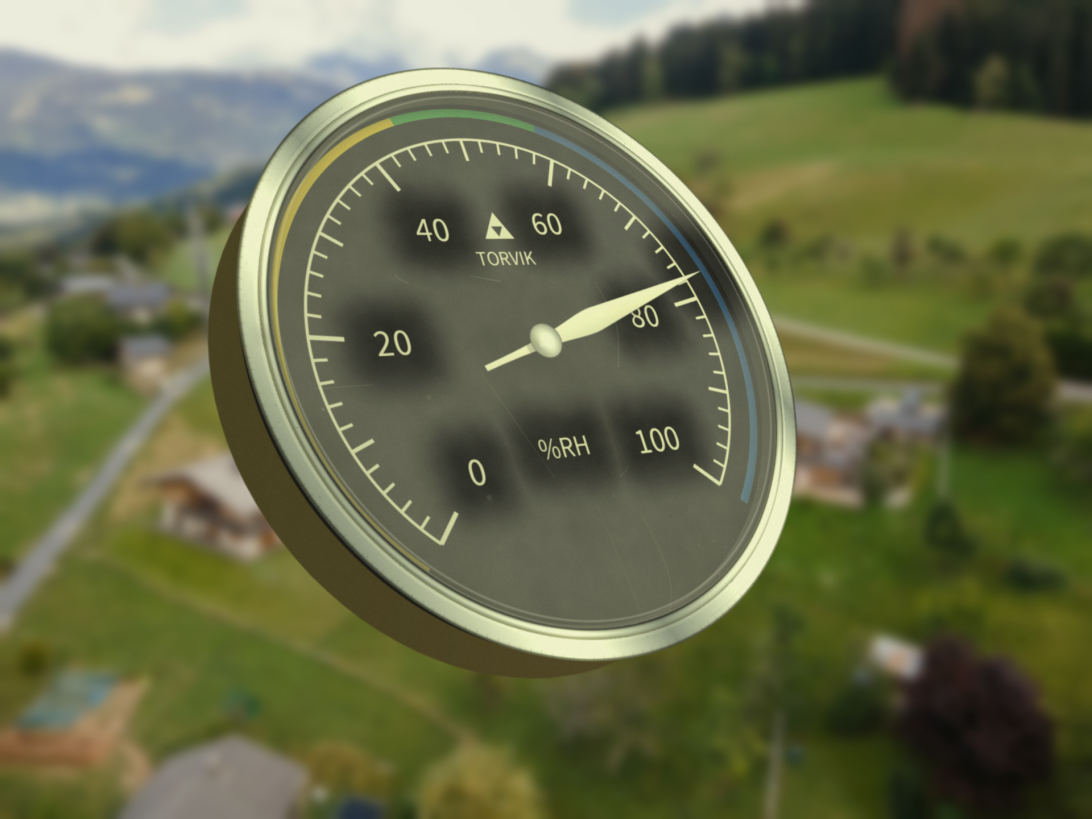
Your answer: 78 %
